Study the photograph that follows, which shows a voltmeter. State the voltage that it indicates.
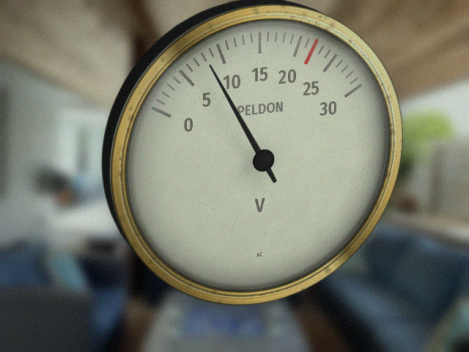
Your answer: 8 V
